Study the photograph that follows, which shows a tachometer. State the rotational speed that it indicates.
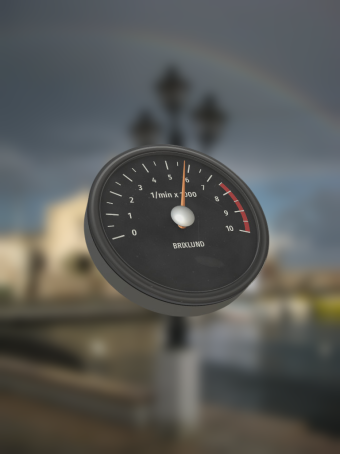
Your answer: 5750 rpm
